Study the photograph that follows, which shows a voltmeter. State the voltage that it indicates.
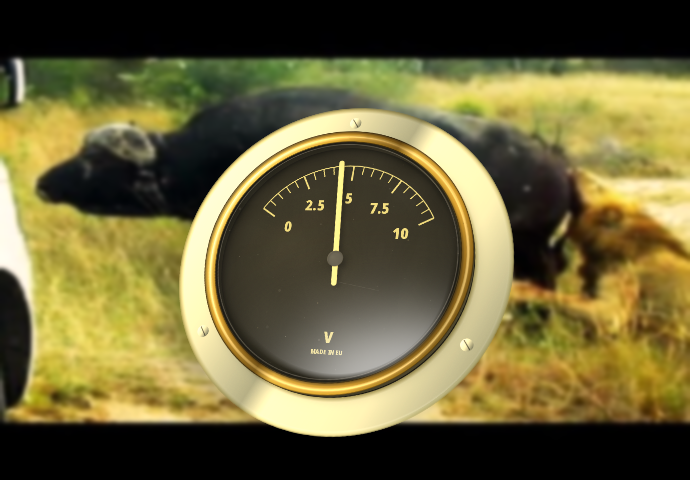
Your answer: 4.5 V
